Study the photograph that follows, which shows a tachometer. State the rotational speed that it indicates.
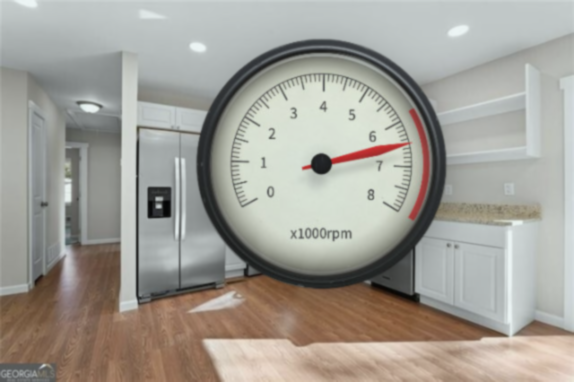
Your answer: 6500 rpm
